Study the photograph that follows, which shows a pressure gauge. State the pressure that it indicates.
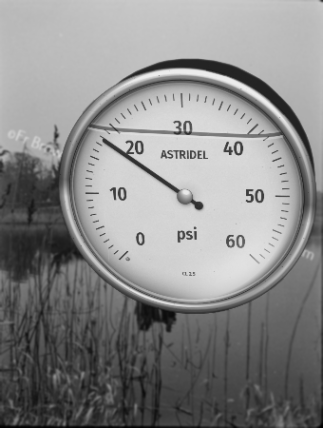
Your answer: 18 psi
